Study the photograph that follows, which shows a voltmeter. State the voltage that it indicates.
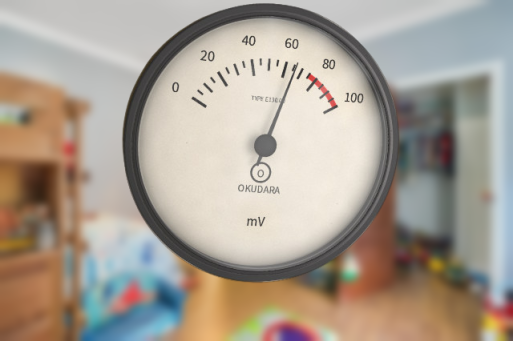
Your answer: 65 mV
